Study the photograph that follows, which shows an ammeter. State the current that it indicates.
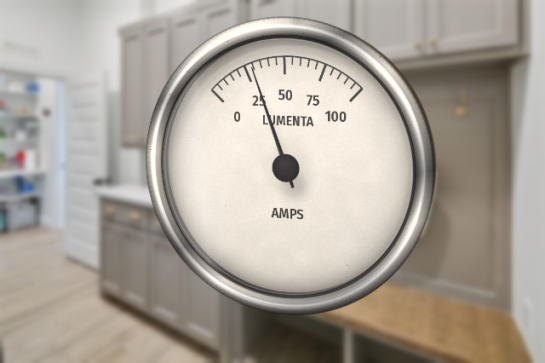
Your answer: 30 A
